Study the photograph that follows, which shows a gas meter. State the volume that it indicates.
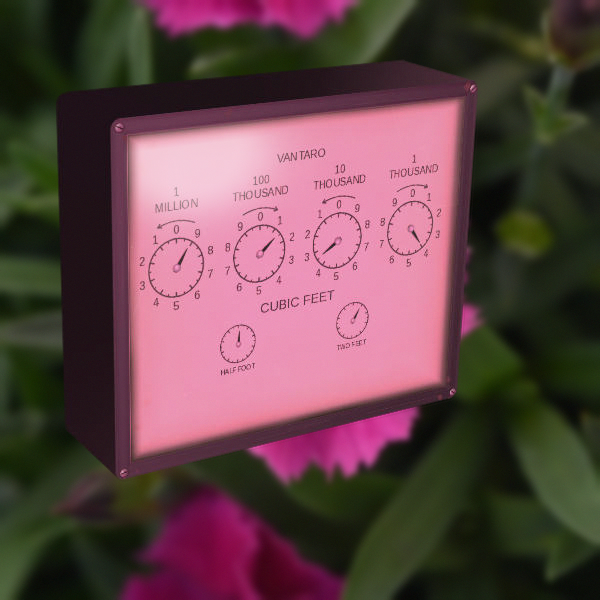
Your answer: 913400 ft³
